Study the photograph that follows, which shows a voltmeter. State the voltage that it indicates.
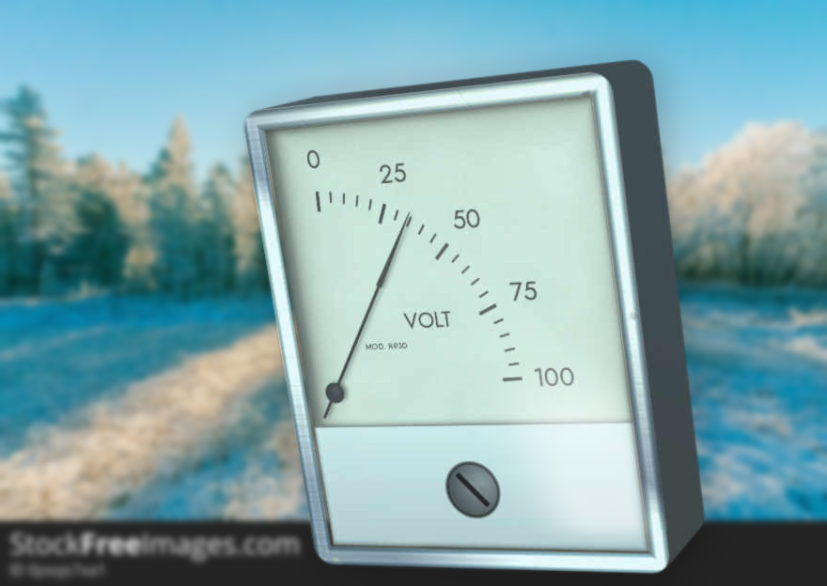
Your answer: 35 V
